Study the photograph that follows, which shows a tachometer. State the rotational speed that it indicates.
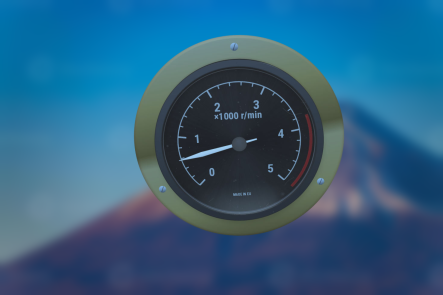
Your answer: 600 rpm
